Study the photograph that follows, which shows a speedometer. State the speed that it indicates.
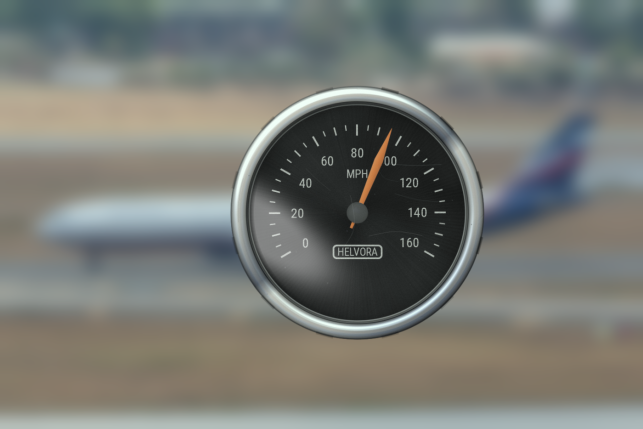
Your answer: 95 mph
